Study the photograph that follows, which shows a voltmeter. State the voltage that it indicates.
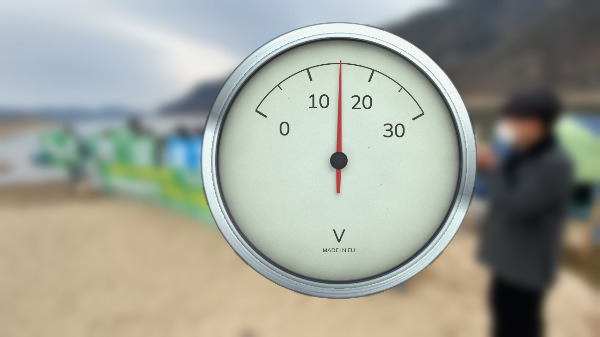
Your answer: 15 V
